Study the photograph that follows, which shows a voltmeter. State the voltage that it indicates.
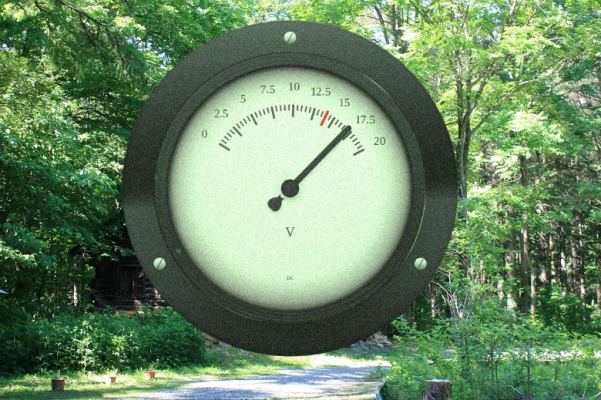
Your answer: 17 V
